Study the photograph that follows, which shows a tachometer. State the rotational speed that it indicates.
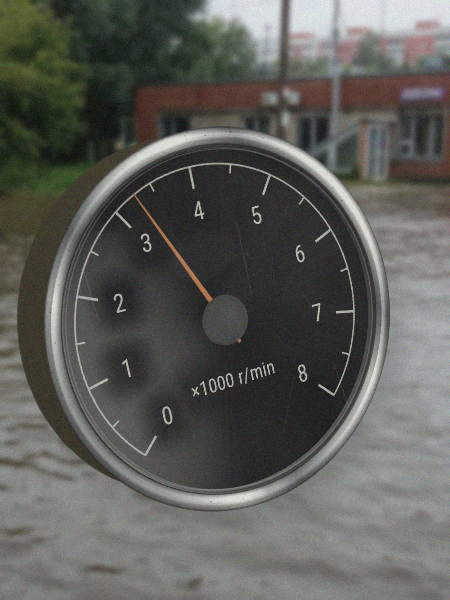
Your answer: 3250 rpm
